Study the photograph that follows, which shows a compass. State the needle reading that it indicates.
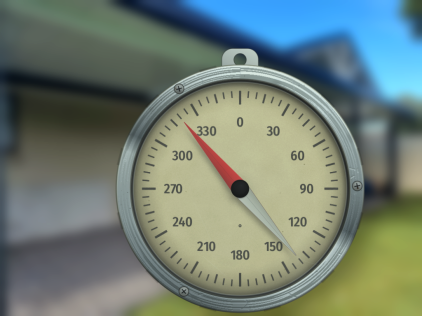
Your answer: 320 °
